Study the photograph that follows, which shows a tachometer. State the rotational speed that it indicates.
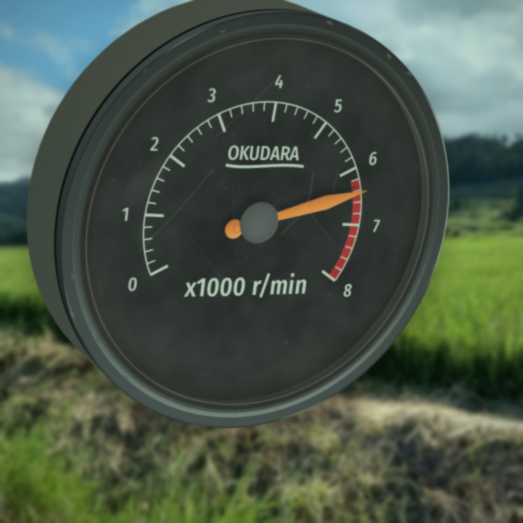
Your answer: 6400 rpm
